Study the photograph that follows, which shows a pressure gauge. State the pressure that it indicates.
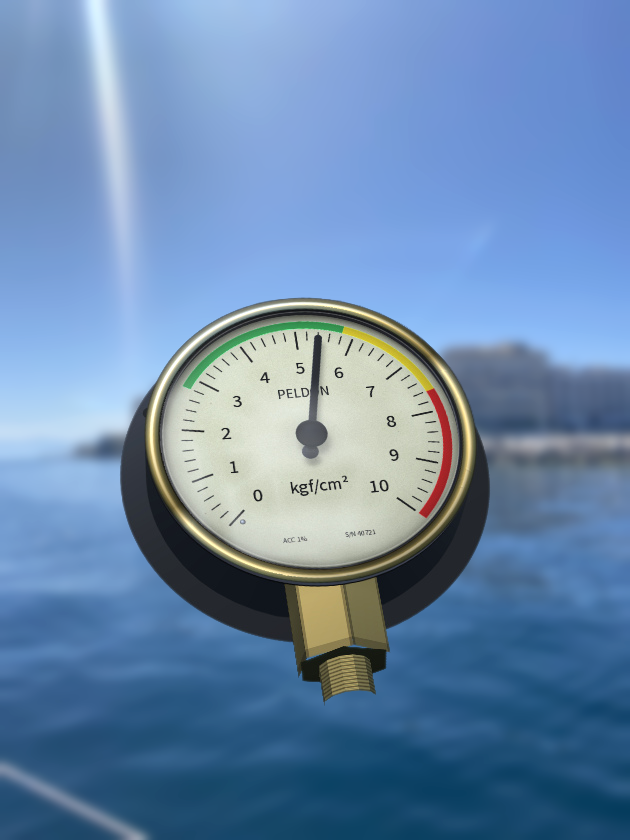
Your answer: 5.4 kg/cm²
